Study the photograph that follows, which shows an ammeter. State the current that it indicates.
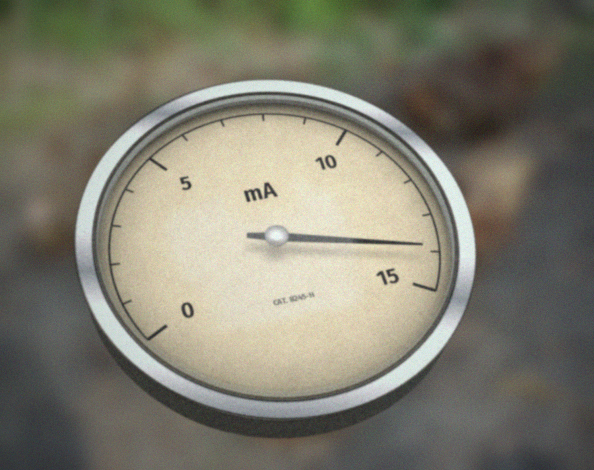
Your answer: 14 mA
